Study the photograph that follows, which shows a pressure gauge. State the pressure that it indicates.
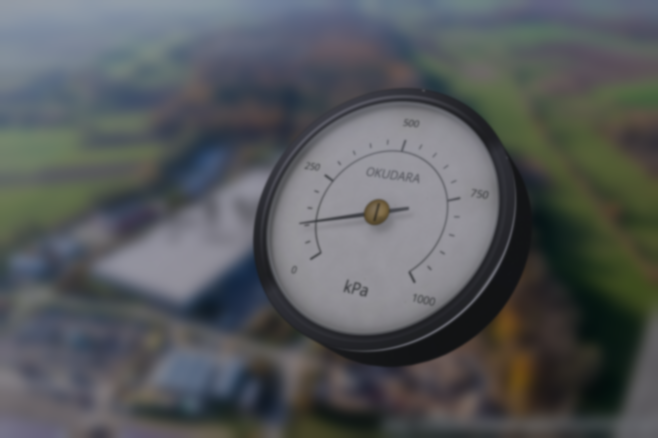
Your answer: 100 kPa
